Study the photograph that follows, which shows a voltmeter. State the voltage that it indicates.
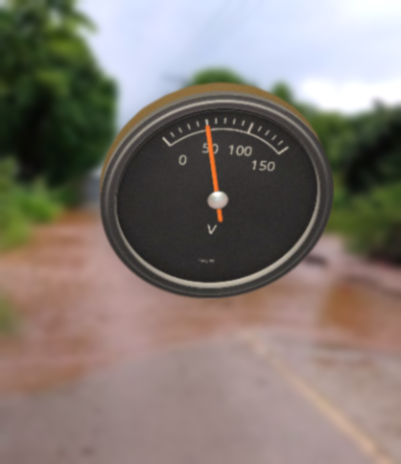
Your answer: 50 V
